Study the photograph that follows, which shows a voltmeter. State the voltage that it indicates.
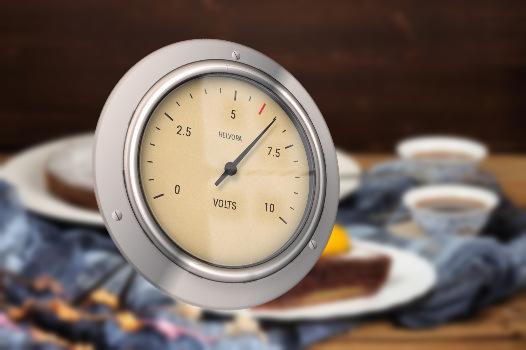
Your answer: 6.5 V
